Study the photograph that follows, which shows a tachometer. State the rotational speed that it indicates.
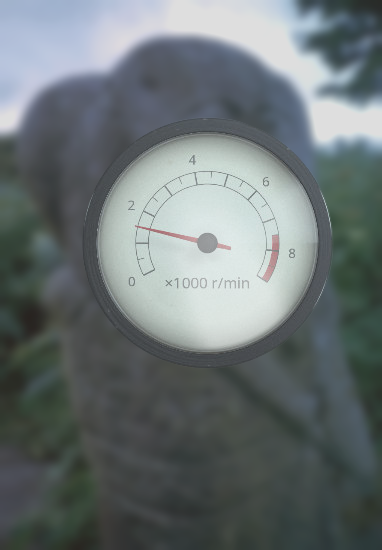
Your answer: 1500 rpm
